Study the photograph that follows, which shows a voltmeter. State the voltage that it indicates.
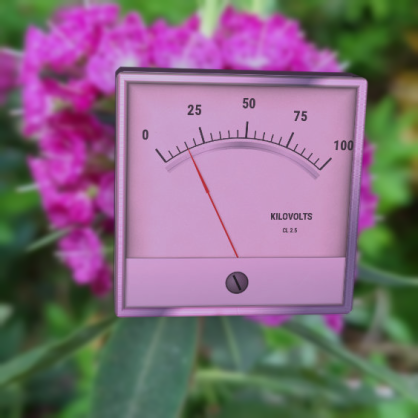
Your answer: 15 kV
